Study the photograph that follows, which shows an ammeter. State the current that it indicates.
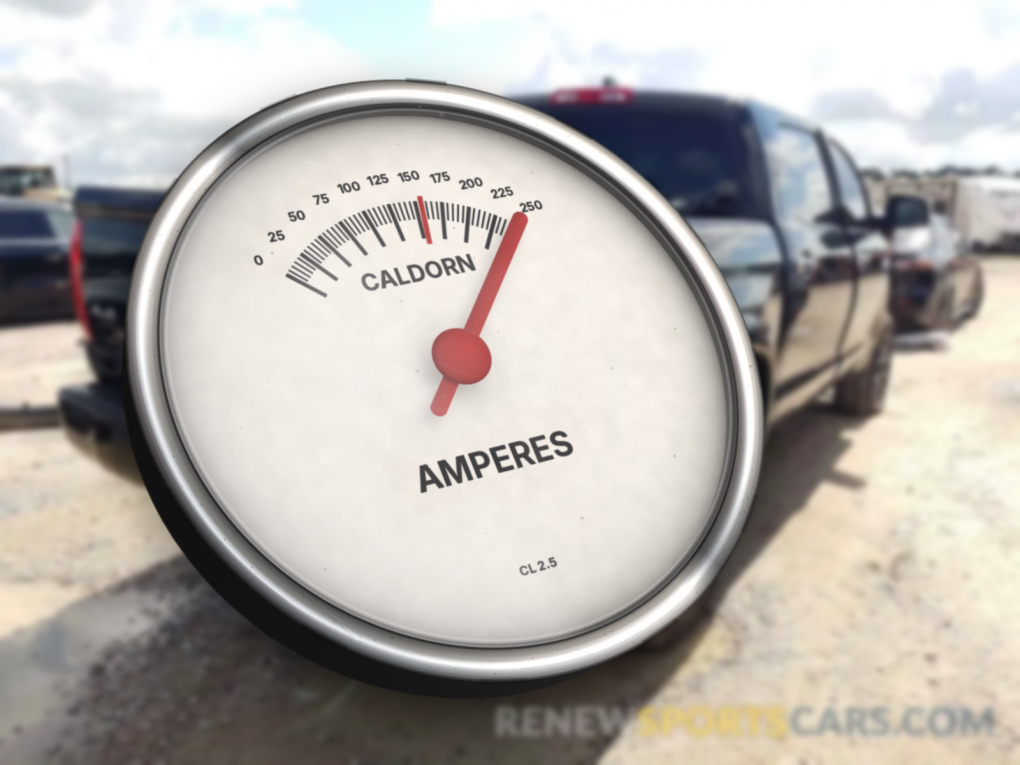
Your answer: 245 A
